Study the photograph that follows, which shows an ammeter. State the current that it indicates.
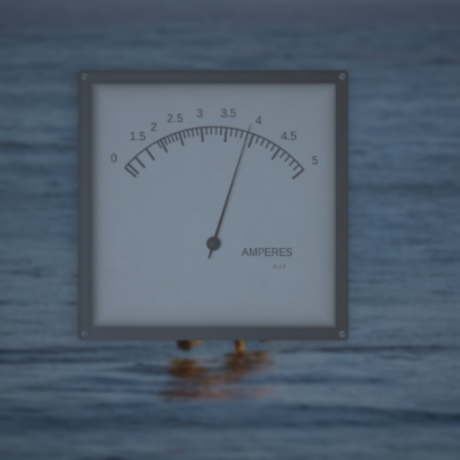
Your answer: 3.9 A
